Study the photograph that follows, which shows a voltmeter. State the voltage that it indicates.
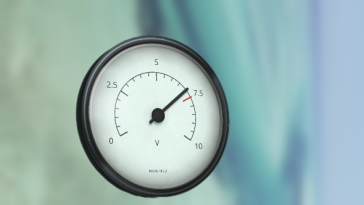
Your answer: 7 V
